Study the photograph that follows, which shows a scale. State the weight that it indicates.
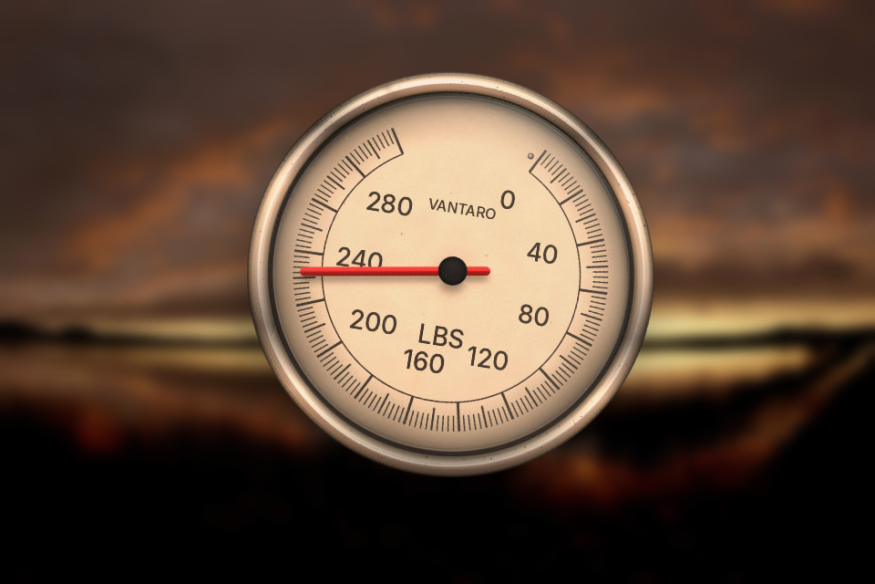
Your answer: 232 lb
